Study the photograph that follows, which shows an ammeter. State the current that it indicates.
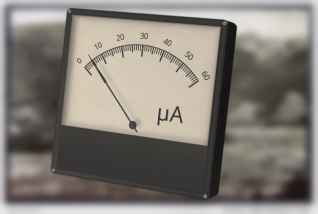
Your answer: 5 µA
